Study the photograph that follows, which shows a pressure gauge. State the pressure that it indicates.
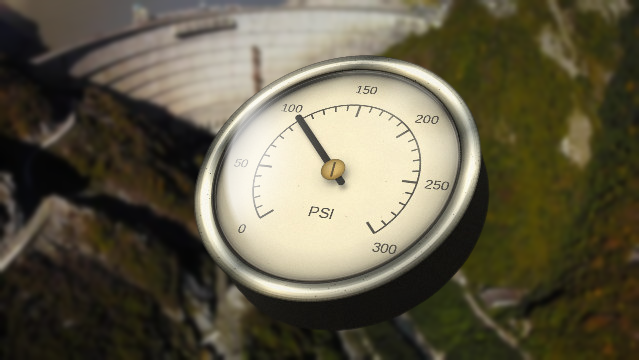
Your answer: 100 psi
